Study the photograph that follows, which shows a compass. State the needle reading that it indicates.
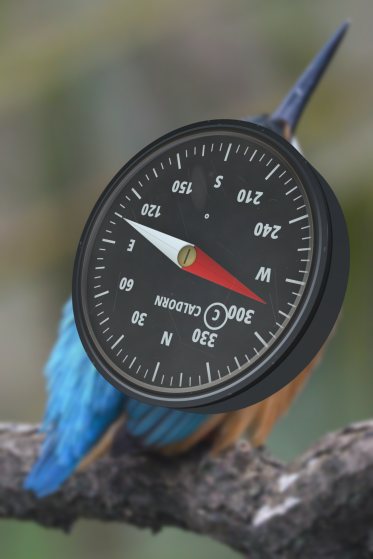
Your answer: 285 °
